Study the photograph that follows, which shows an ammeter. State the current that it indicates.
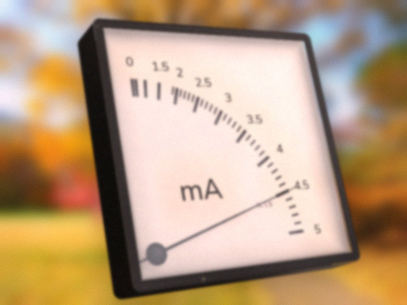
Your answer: 4.5 mA
